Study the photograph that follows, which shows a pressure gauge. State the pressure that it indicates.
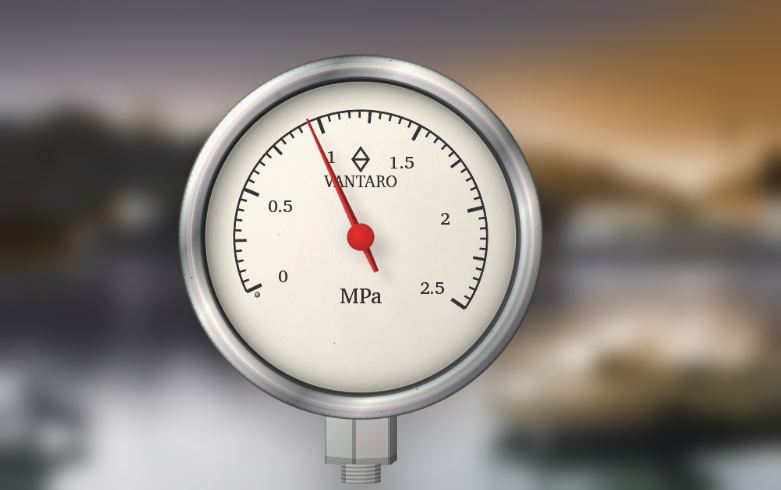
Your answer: 0.95 MPa
